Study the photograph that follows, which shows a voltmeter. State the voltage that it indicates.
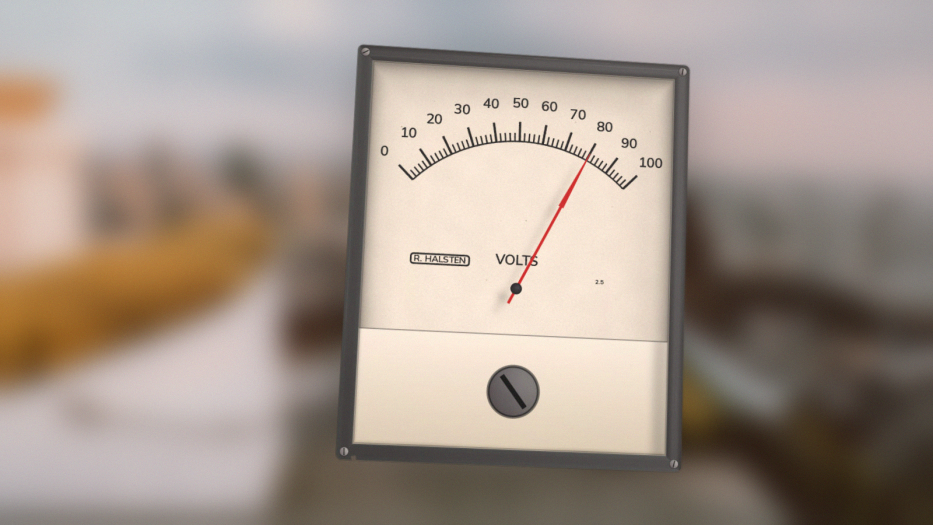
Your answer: 80 V
